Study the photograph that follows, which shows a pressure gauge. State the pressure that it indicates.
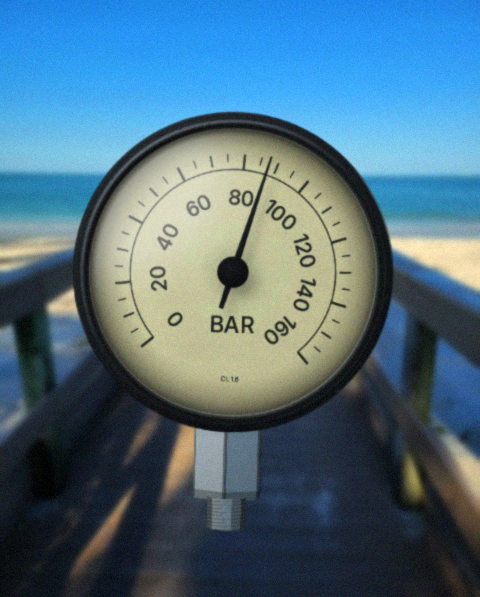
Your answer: 87.5 bar
